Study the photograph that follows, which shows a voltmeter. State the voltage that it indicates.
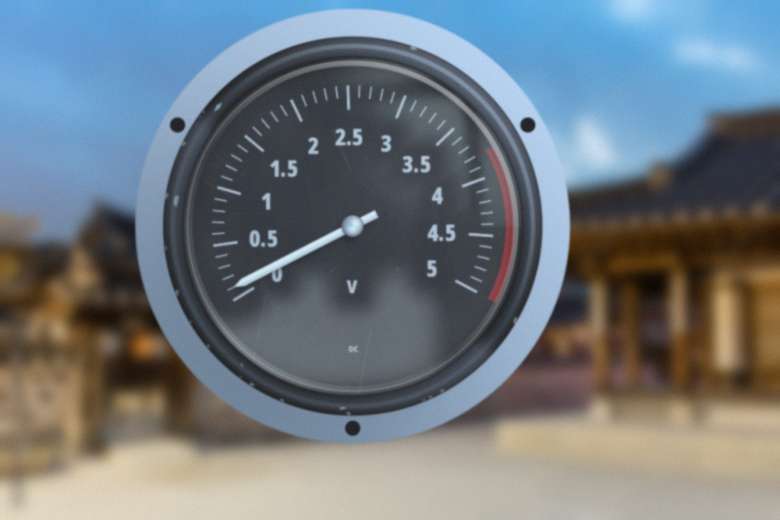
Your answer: 0.1 V
